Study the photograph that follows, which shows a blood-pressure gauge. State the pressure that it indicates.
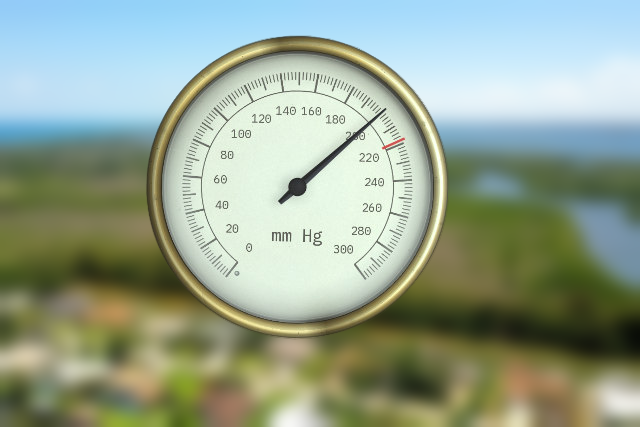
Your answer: 200 mmHg
